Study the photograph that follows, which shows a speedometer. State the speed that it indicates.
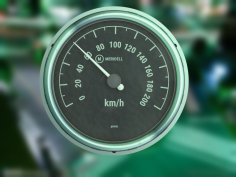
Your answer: 60 km/h
